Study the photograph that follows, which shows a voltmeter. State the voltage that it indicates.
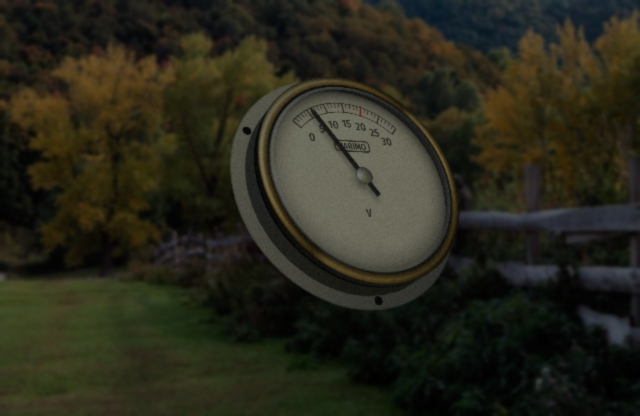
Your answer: 5 V
